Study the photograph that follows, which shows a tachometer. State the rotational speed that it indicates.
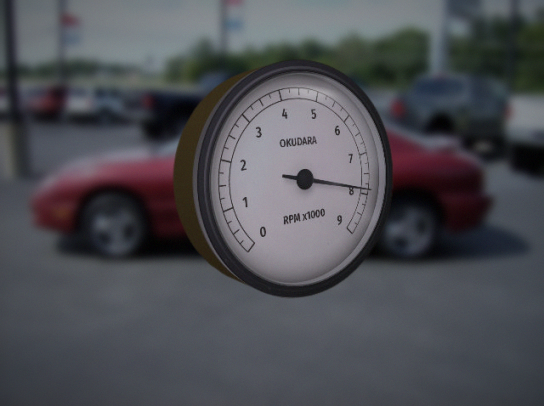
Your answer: 7875 rpm
